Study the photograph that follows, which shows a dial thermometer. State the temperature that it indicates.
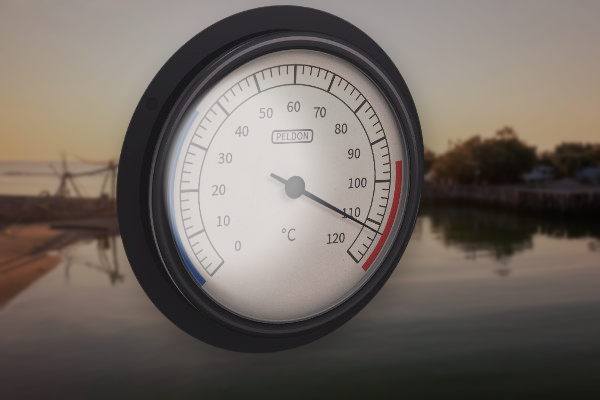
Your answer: 112 °C
